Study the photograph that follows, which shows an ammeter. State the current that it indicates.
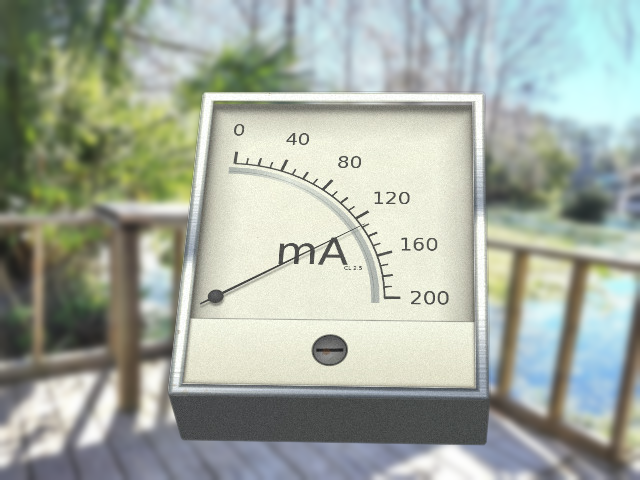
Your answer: 130 mA
